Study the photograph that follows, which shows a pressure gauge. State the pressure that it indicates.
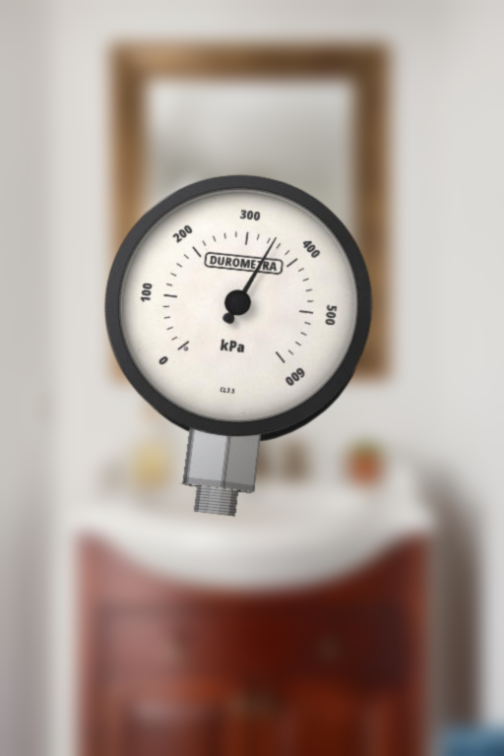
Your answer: 350 kPa
